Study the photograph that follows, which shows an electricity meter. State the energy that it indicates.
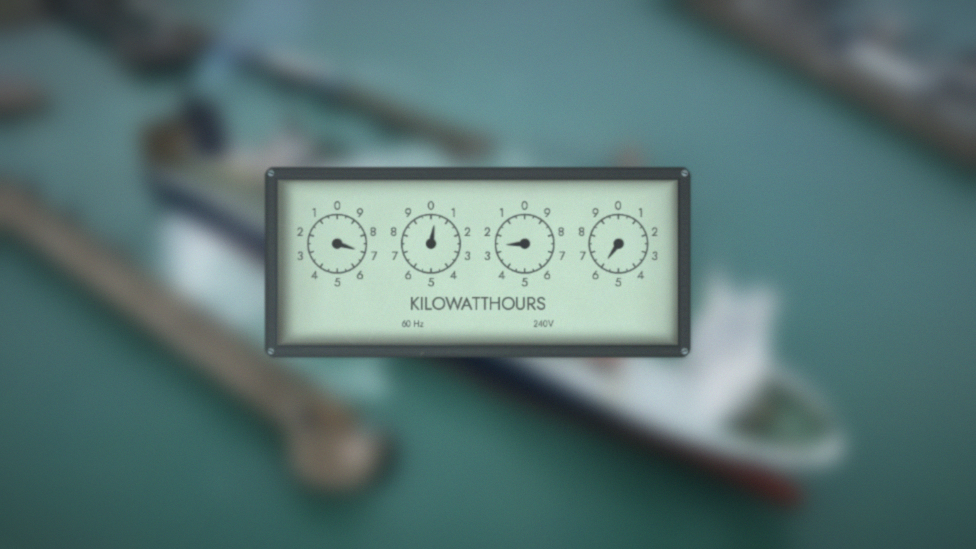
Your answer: 7026 kWh
